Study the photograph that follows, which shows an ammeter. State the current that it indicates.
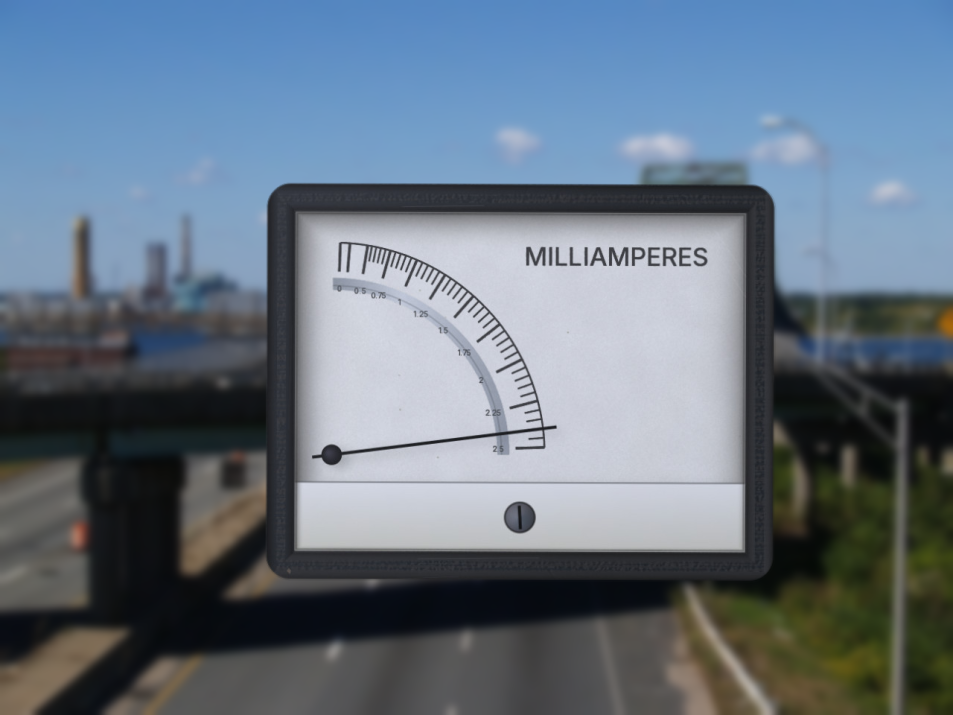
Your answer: 2.4 mA
